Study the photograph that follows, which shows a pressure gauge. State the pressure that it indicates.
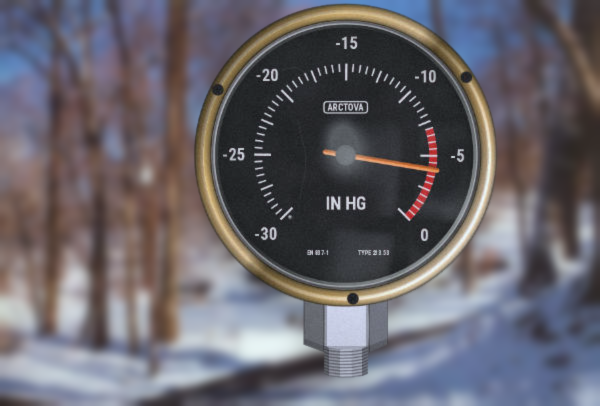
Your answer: -4 inHg
